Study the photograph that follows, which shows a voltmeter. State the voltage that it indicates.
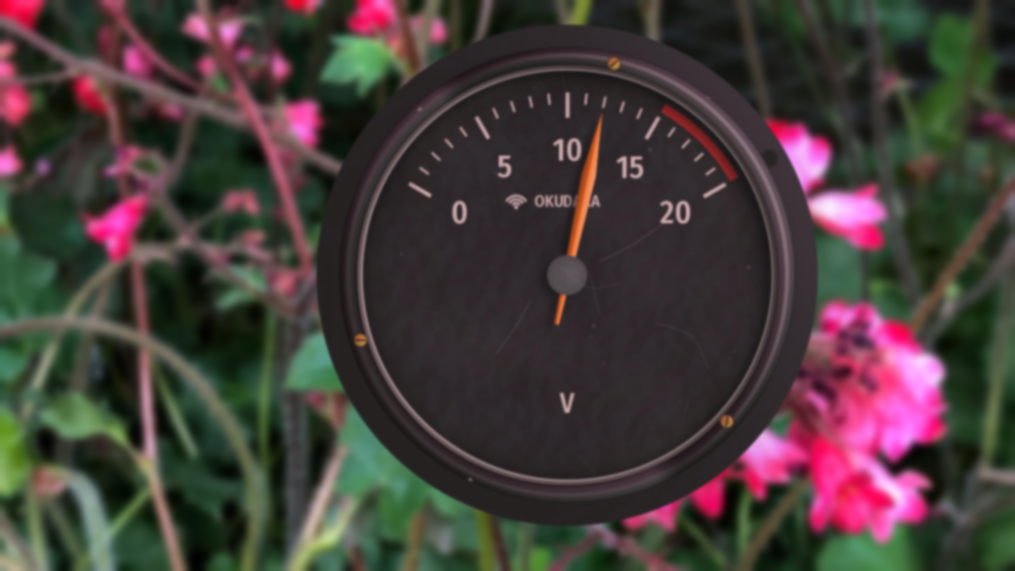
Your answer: 12 V
